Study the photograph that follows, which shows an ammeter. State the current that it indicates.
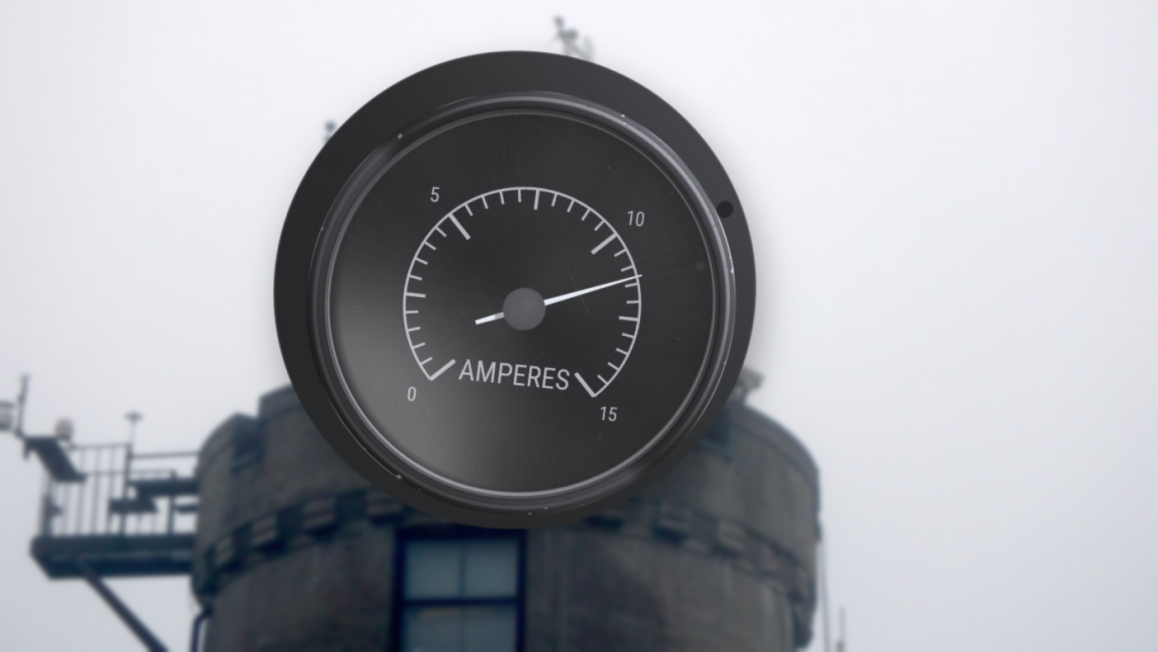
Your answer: 11.25 A
